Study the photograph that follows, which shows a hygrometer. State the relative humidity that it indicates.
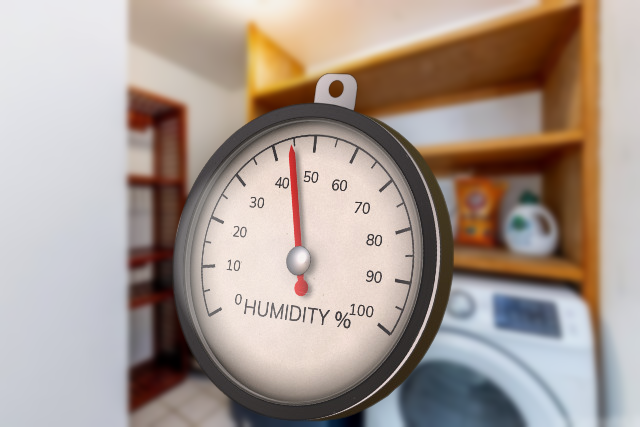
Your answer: 45 %
